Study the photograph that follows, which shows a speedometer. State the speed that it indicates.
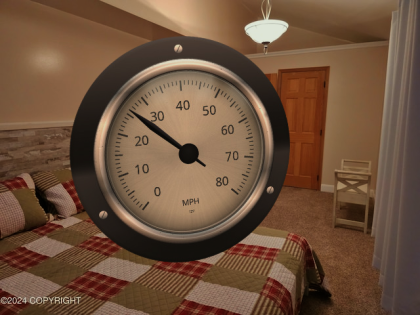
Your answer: 26 mph
